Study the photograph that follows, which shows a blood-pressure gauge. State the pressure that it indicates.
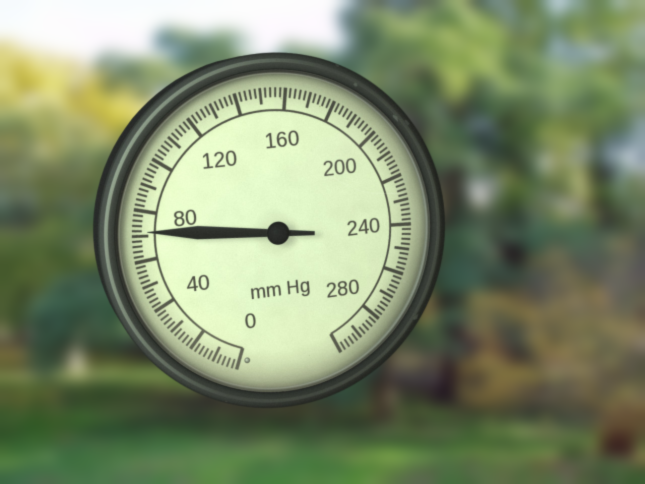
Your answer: 72 mmHg
